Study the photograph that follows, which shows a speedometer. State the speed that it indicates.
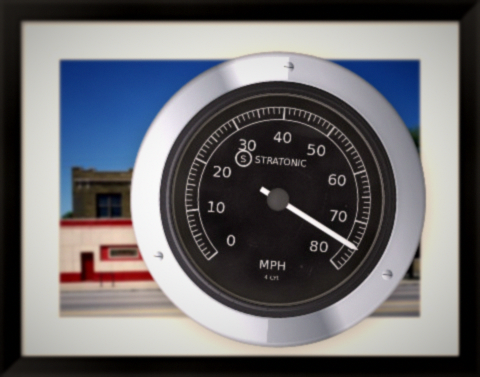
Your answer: 75 mph
